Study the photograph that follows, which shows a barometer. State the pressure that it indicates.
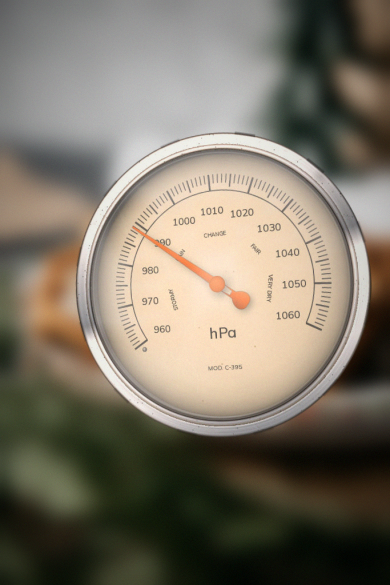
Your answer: 989 hPa
